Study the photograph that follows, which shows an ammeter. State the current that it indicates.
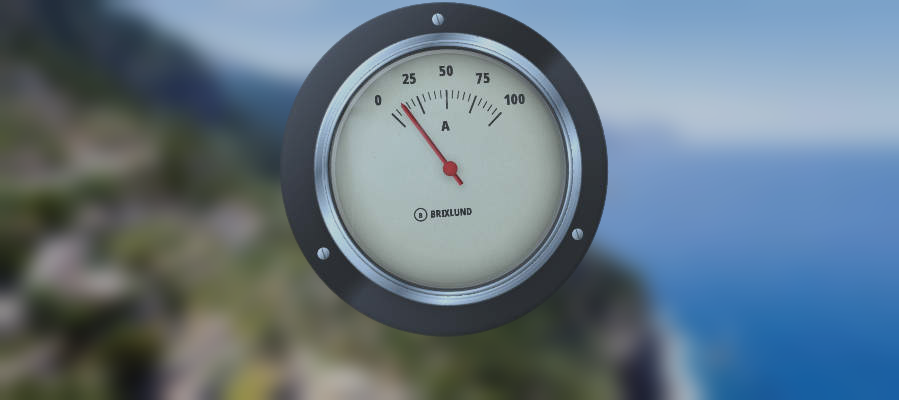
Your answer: 10 A
